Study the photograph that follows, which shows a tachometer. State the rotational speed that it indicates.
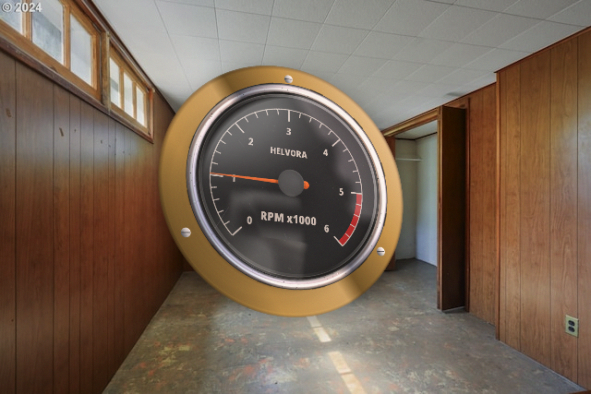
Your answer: 1000 rpm
